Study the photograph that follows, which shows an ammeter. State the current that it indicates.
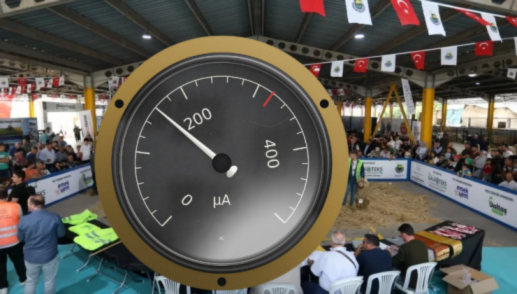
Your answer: 160 µA
